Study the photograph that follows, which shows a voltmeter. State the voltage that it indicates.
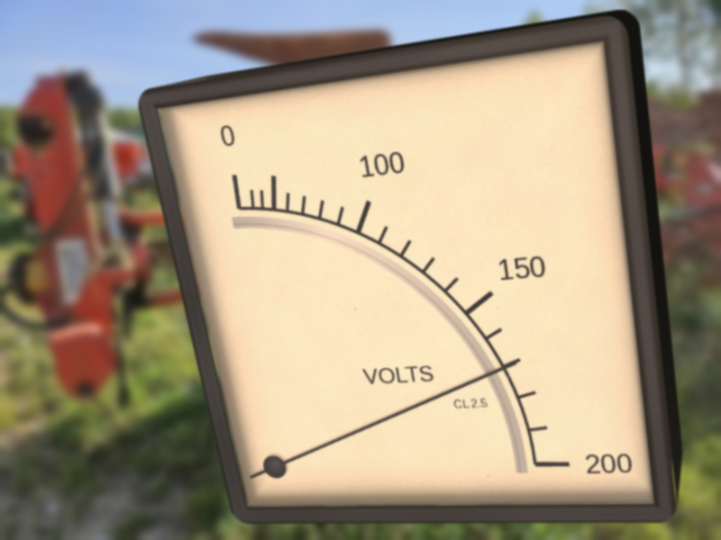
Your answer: 170 V
